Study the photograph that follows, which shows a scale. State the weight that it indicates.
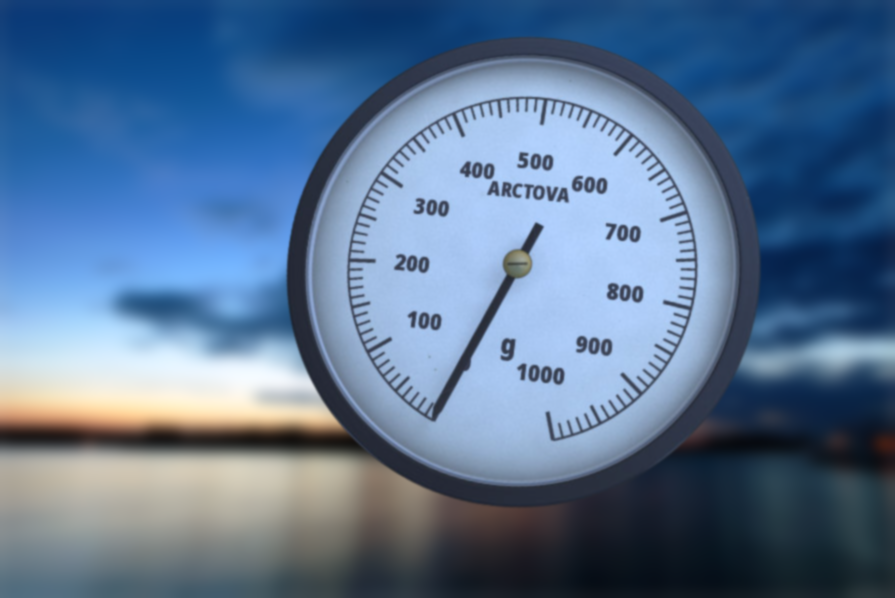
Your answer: 0 g
